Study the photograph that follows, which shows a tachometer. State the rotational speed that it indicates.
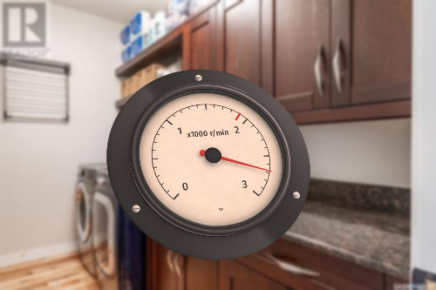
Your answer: 2700 rpm
